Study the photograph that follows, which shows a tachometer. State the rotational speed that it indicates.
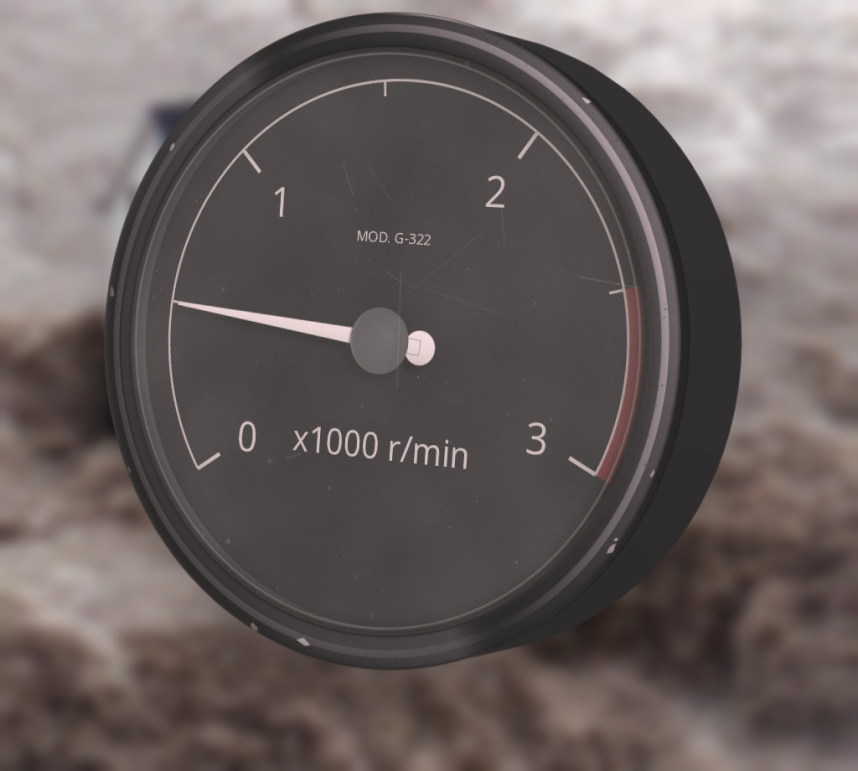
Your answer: 500 rpm
